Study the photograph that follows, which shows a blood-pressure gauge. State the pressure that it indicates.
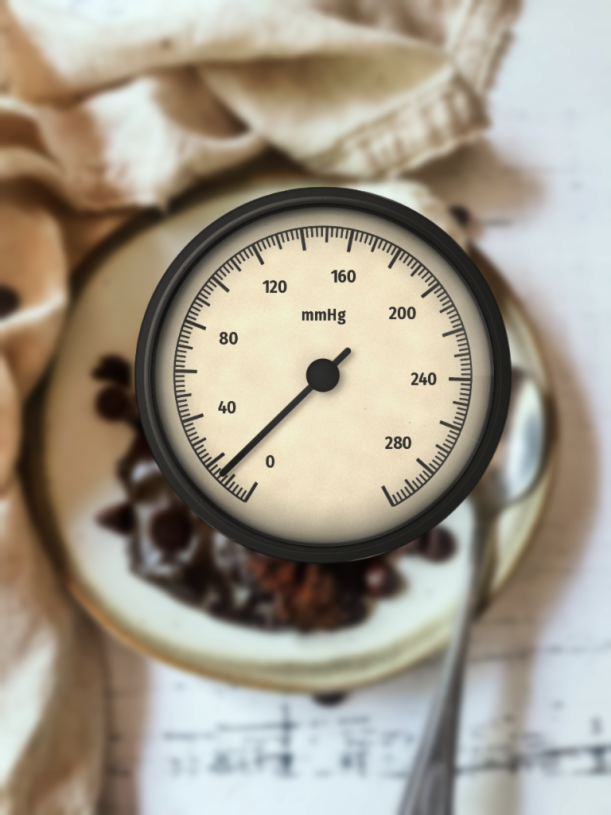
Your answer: 14 mmHg
